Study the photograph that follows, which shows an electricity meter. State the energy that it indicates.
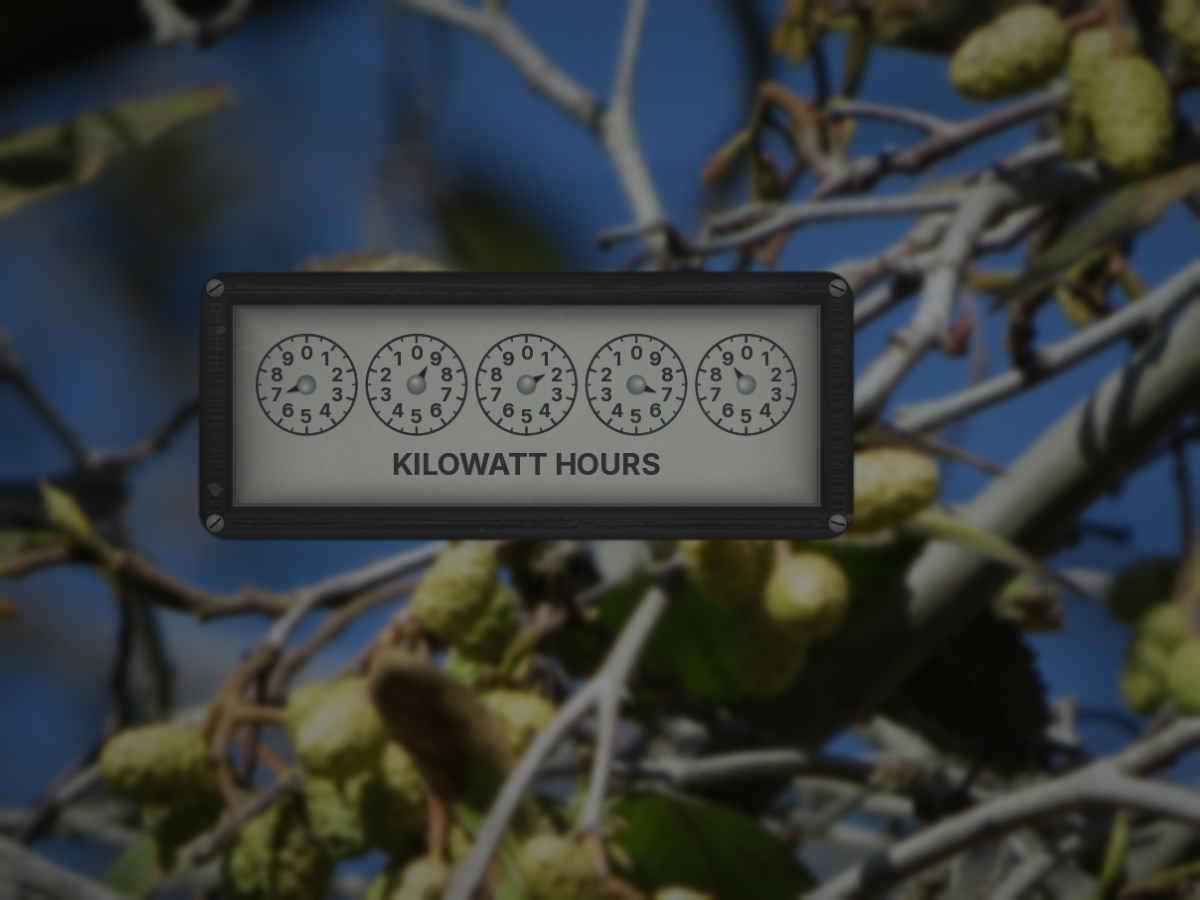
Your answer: 69169 kWh
